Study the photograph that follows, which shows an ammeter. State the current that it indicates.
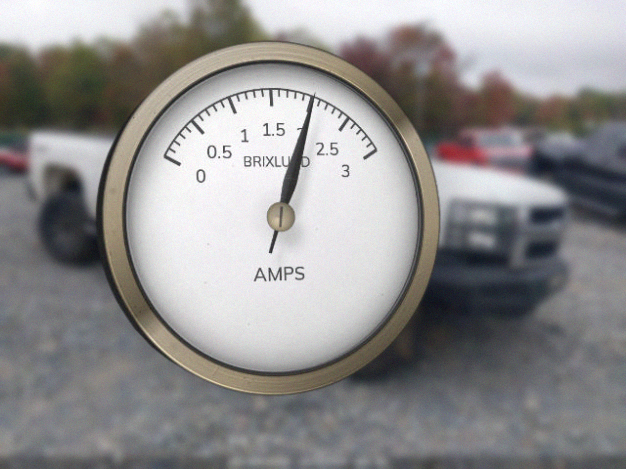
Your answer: 2 A
